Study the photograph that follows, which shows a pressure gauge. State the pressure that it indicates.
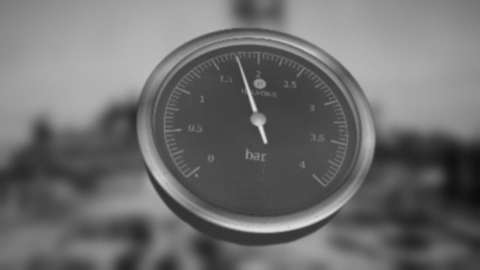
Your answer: 1.75 bar
